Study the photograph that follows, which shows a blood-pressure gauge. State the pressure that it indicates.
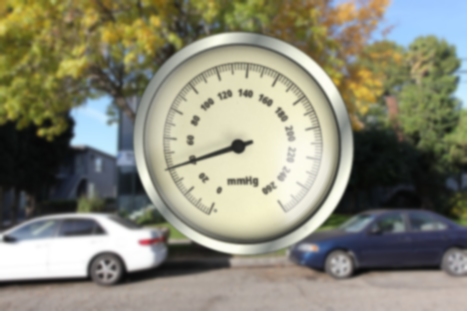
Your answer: 40 mmHg
